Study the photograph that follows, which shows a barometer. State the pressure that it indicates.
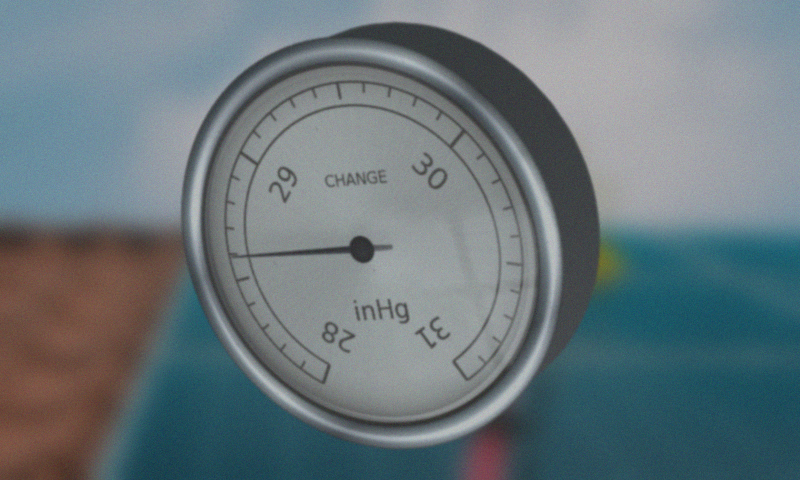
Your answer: 28.6 inHg
